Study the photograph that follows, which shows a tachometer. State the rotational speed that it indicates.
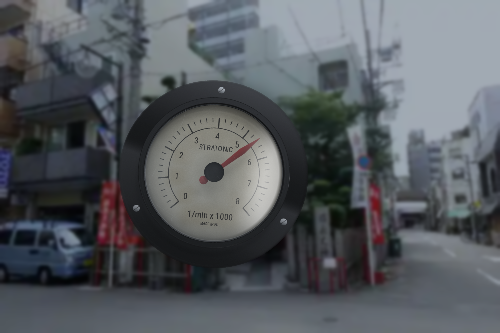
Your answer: 5400 rpm
